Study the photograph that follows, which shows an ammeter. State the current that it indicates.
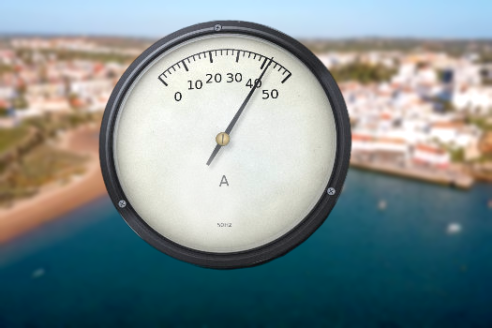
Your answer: 42 A
